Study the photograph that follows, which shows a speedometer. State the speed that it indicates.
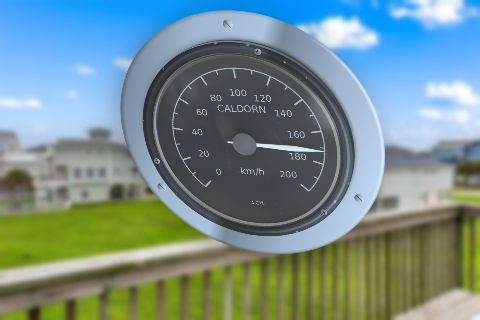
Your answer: 170 km/h
